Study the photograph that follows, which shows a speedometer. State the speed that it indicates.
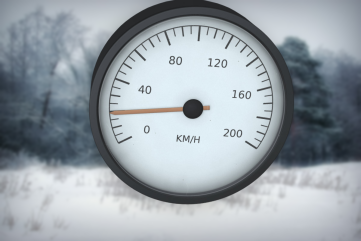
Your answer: 20 km/h
